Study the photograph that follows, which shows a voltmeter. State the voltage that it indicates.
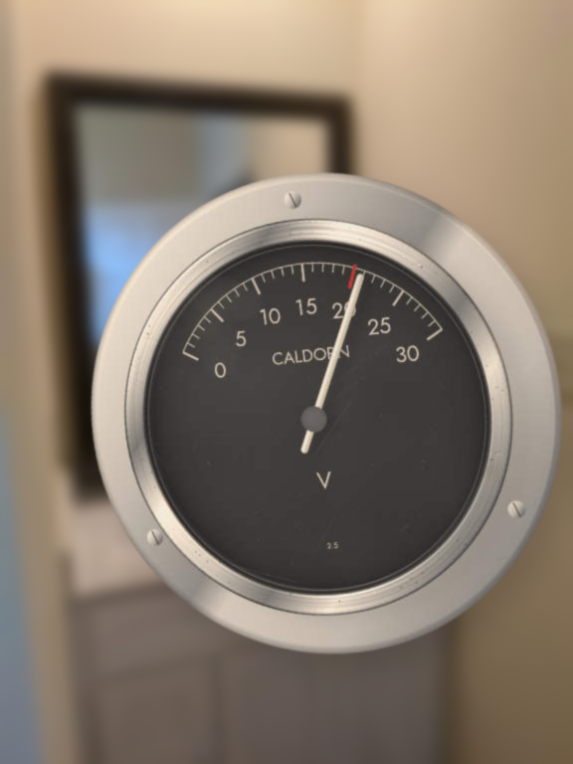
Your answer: 21 V
